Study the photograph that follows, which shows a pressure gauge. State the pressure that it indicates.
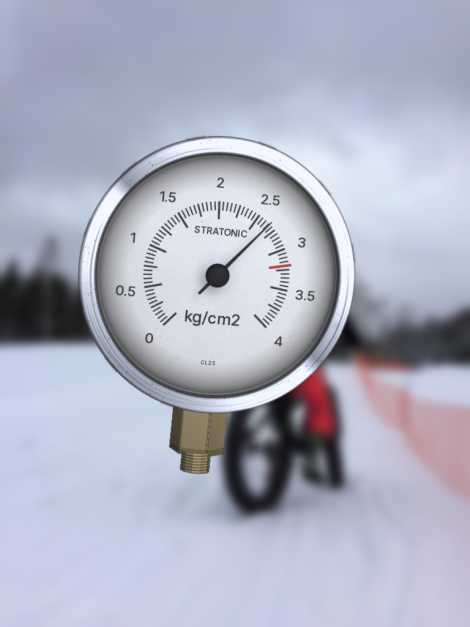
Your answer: 2.65 kg/cm²
